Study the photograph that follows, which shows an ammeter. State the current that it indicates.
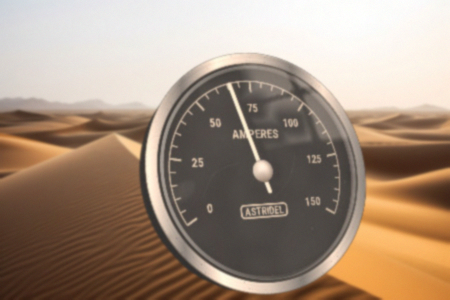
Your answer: 65 A
